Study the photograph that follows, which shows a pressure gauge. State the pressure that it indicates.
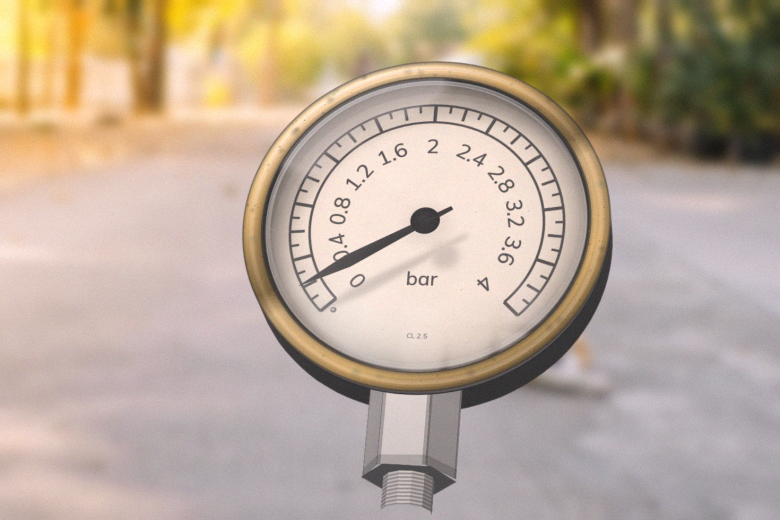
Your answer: 0.2 bar
